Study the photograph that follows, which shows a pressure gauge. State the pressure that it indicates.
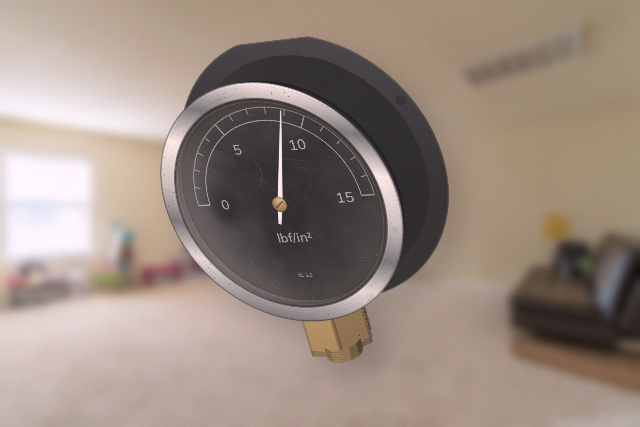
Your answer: 9 psi
